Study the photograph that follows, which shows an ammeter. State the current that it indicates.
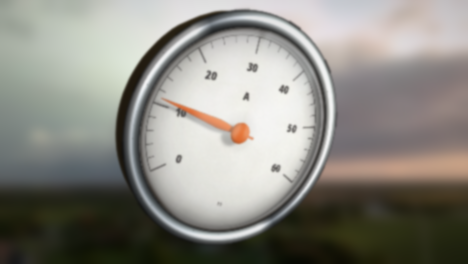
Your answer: 11 A
